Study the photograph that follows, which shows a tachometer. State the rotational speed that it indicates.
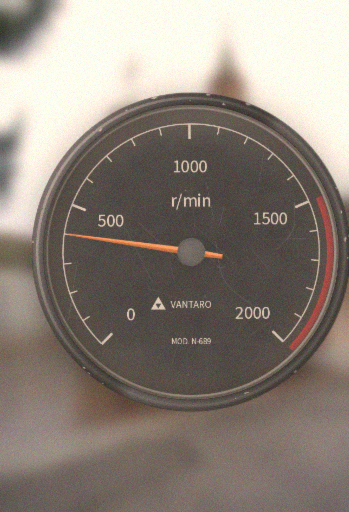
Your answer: 400 rpm
